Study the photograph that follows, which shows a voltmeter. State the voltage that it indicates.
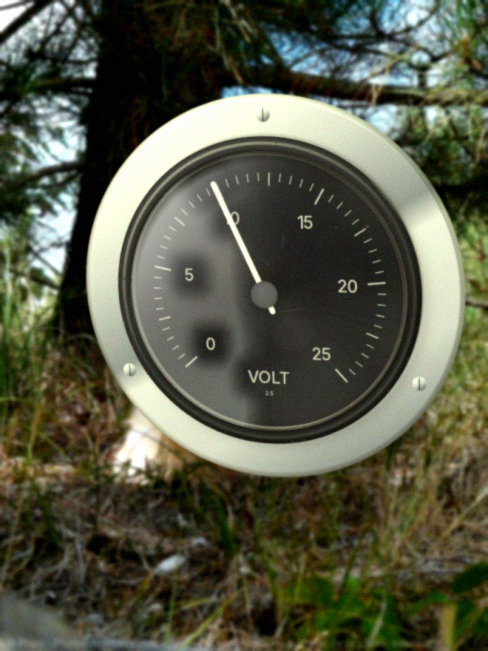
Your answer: 10 V
